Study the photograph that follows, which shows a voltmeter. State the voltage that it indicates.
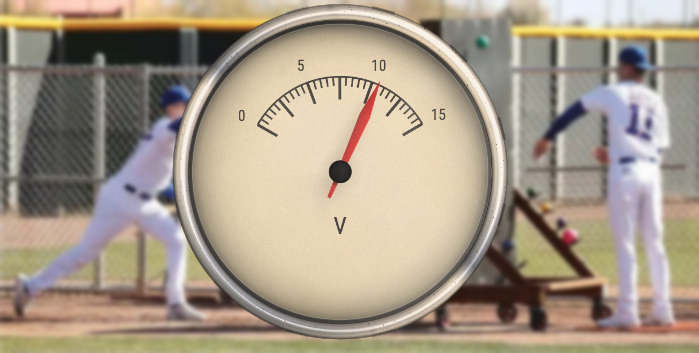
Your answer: 10.5 V
